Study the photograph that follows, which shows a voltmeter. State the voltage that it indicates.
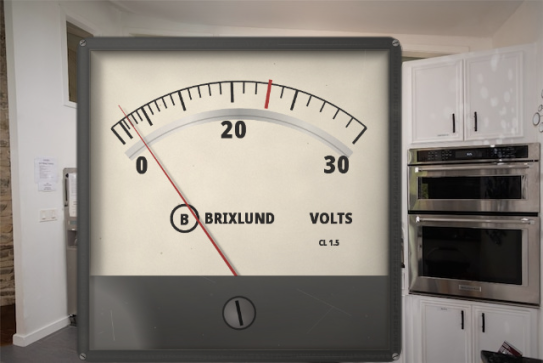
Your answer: 7 V
